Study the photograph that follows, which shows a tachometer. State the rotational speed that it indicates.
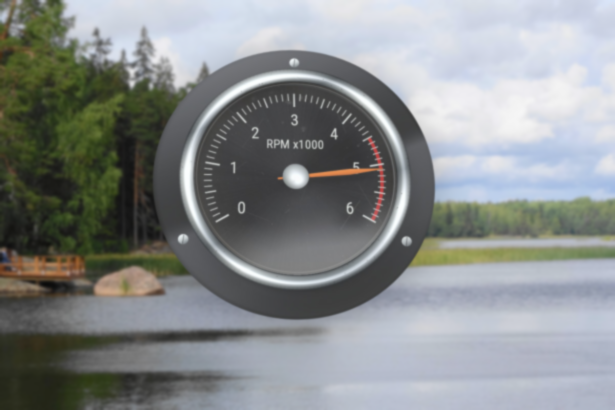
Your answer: 5100 rpm
